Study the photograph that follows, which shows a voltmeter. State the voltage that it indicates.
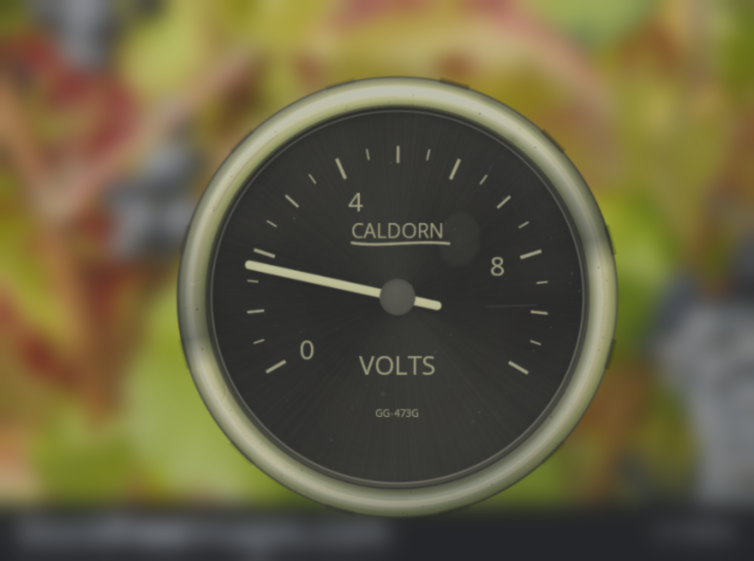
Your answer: 1.75 V
